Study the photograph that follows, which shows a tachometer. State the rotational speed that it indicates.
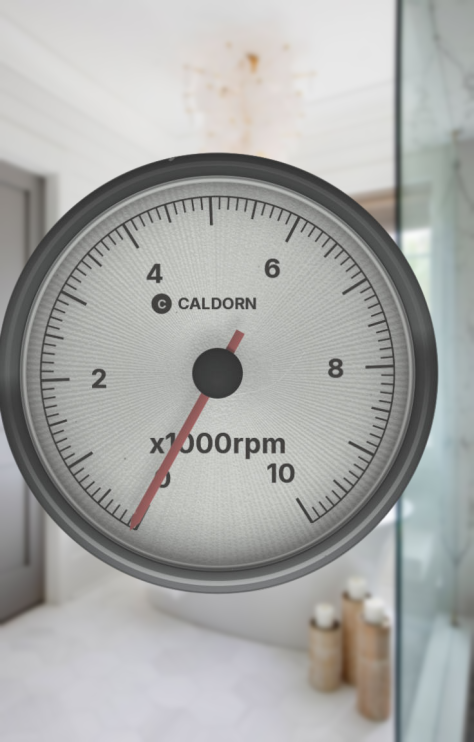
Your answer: 50 rpm
